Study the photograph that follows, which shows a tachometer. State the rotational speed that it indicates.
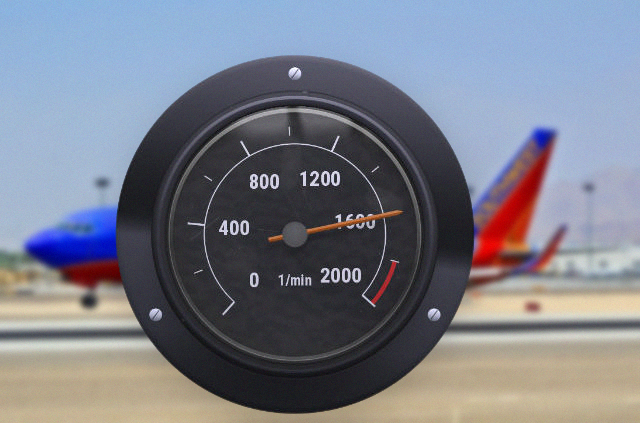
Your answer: 1600 rpm
